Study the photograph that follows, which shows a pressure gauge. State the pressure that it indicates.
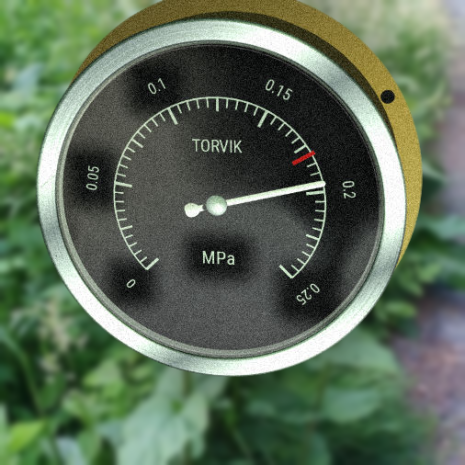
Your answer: 0.195 MPa
